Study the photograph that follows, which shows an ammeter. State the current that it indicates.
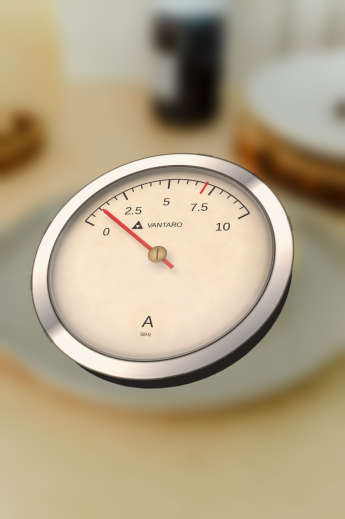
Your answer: 1 A
